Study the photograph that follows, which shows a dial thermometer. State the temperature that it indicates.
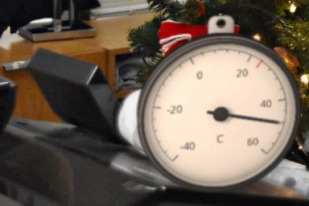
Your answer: 48 °C
